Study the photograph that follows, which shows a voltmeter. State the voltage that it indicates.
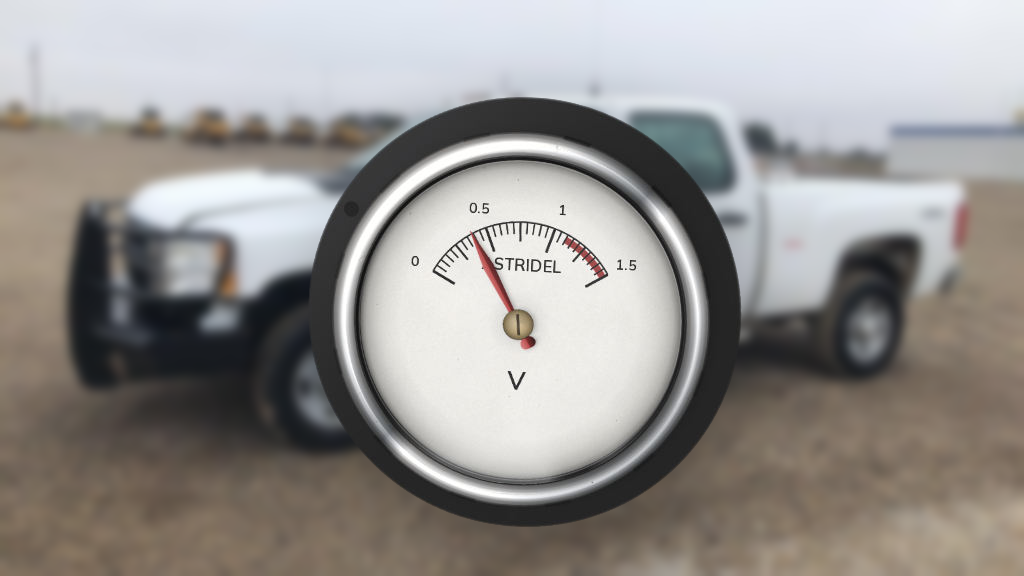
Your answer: 0.4 V
